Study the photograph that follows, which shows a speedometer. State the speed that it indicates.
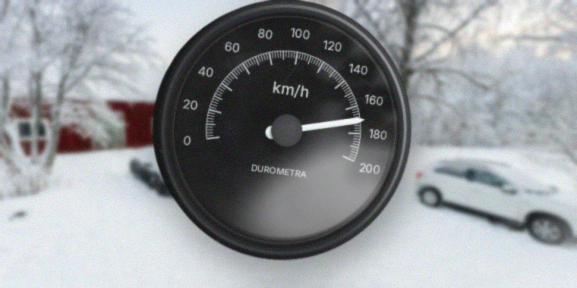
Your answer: 170 km/h
